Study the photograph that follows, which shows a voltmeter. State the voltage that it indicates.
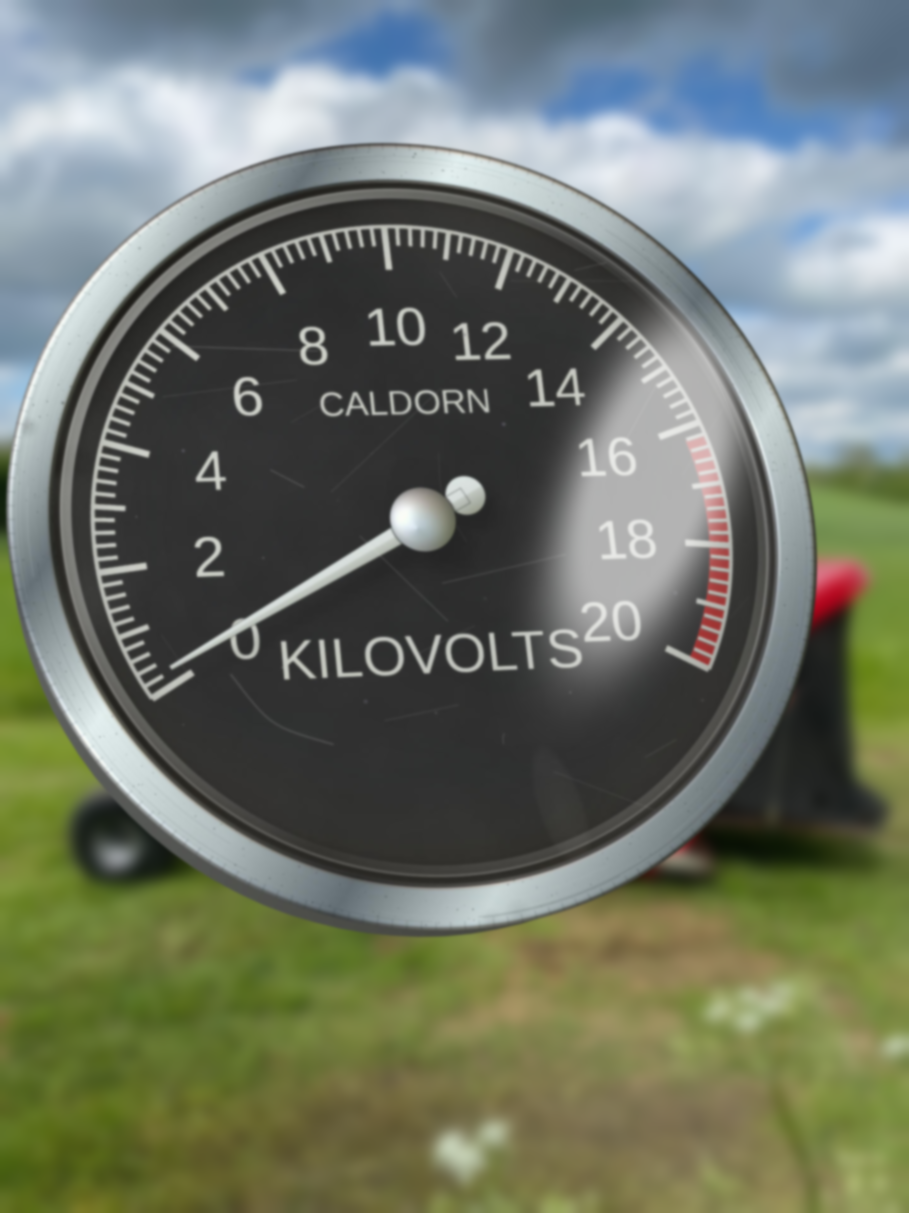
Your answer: 0.2 kV
